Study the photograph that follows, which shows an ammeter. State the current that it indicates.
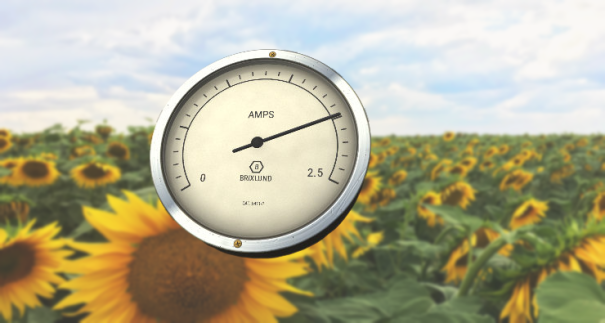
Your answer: 2 A
